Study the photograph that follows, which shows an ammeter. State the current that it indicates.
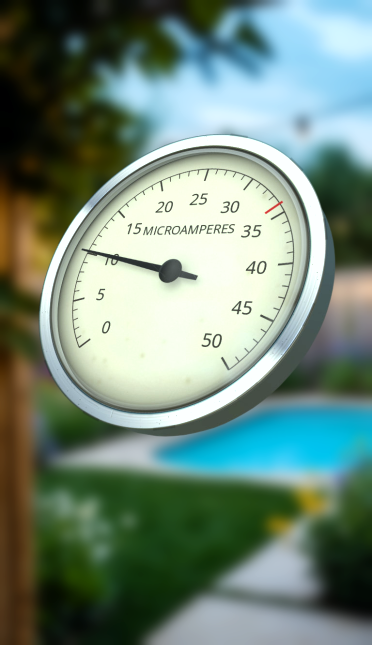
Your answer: 10 µA
